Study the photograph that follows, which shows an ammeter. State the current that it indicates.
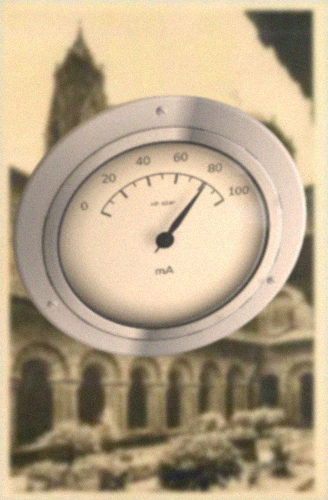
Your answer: 80 mA
